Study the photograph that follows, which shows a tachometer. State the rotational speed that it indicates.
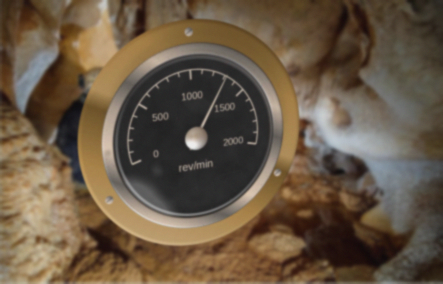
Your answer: 1300 rpm
